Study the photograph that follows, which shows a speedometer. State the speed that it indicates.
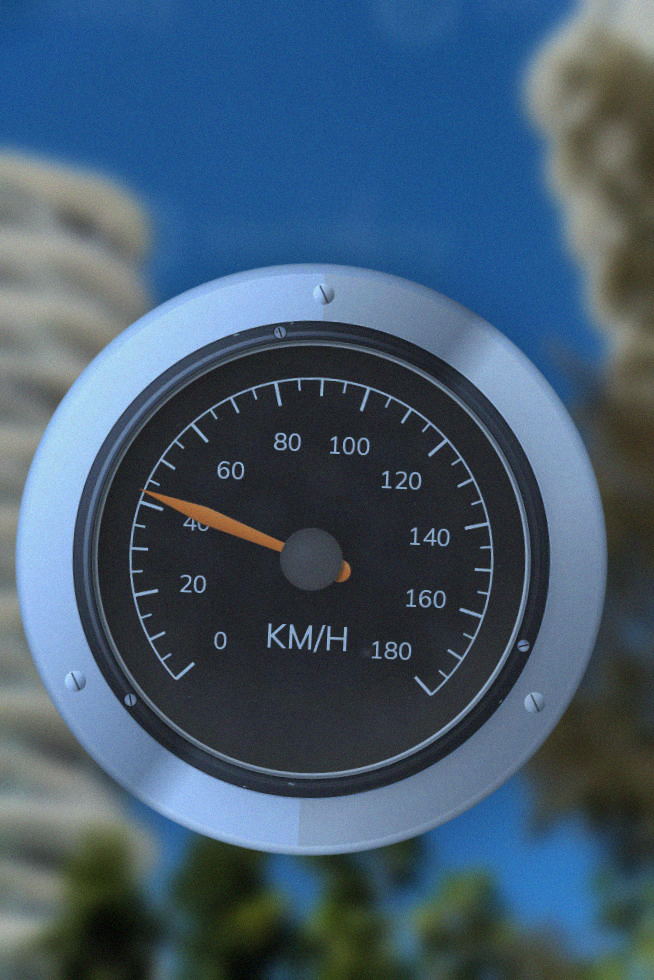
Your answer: 42.5 km/h
